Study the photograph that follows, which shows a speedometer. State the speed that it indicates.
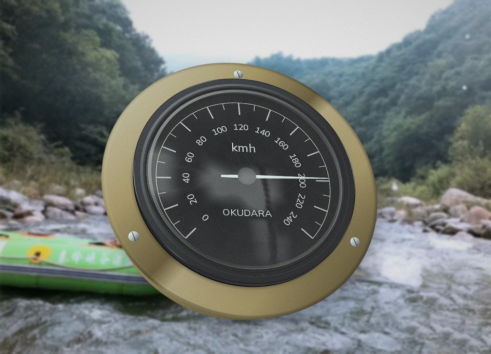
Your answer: 200 km/h
